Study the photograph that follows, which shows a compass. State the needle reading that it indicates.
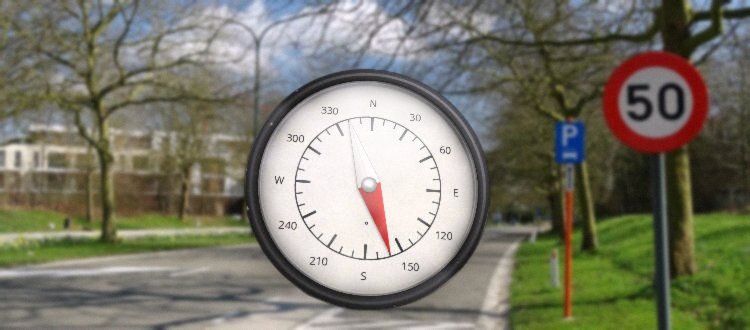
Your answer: 160 °
